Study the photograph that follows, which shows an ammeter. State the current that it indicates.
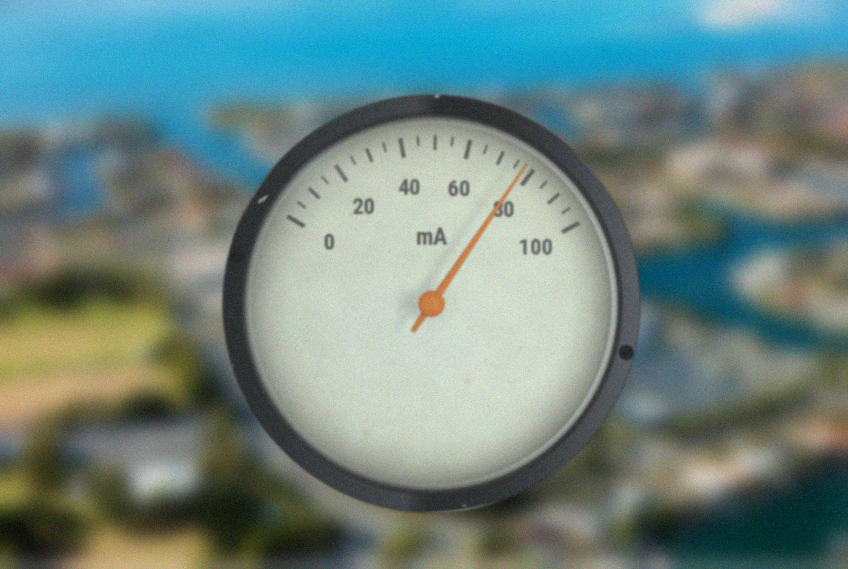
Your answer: 77.5 mA
